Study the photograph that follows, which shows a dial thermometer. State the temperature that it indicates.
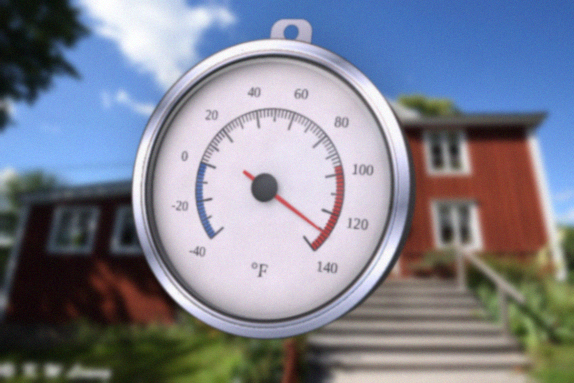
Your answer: 130 °F
